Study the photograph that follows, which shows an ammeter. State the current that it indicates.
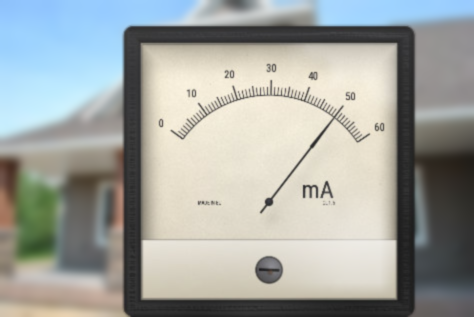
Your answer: 50 mA
